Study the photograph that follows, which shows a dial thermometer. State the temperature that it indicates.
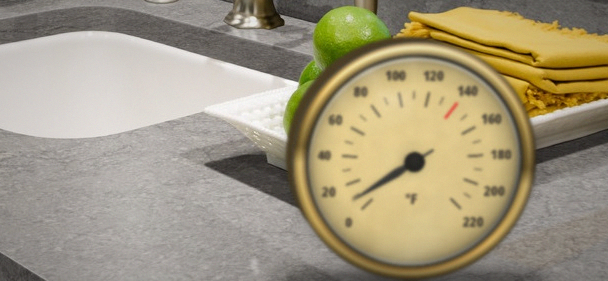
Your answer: 10 °F
